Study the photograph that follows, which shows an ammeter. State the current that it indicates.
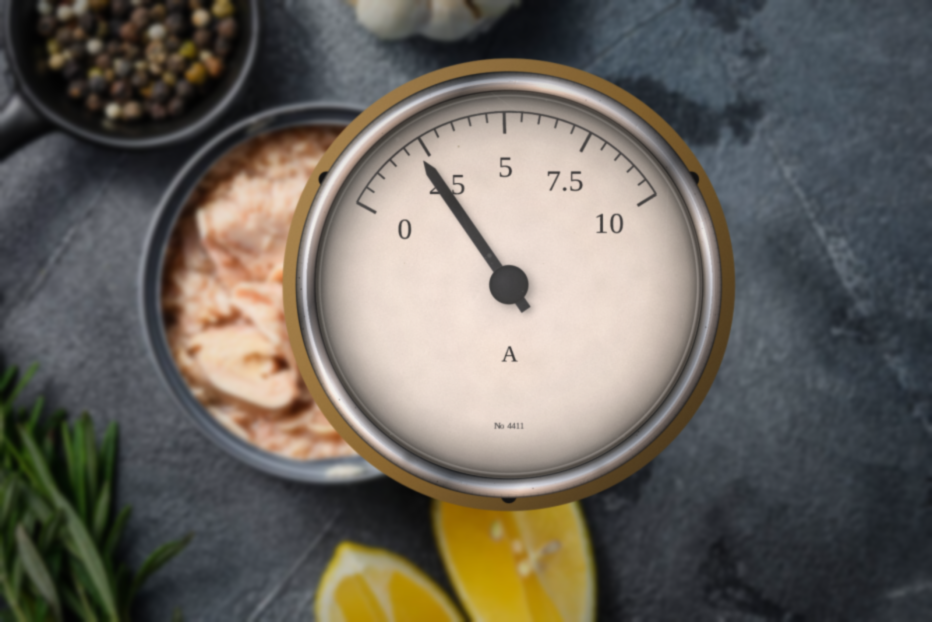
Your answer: 2.25 A
